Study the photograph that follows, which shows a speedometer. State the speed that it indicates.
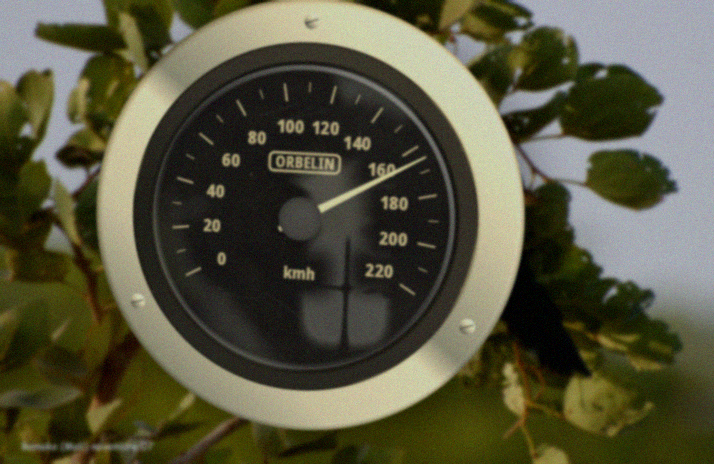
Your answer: 165 km/h
